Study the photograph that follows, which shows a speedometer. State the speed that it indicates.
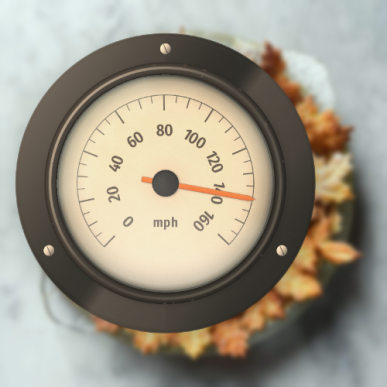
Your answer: 140 mph
